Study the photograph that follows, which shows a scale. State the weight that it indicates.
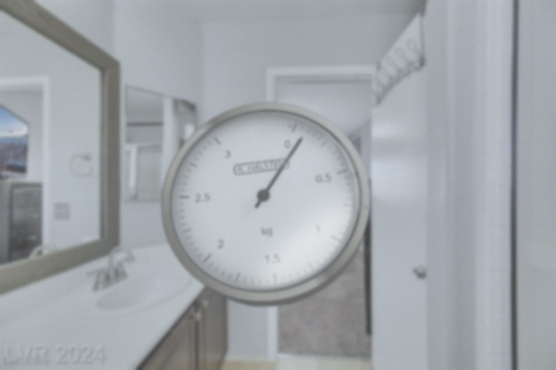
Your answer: 0.1 kg
